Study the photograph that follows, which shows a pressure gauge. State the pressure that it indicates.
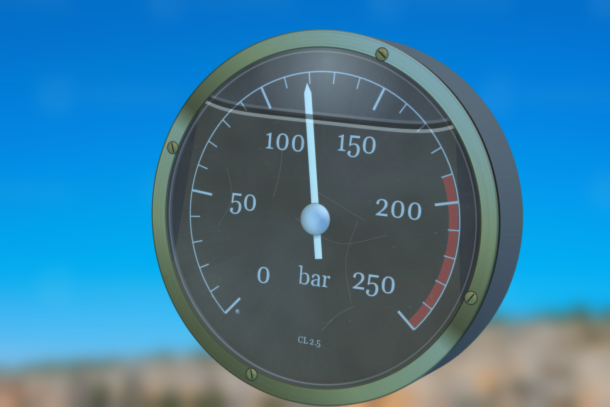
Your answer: 120 bar
